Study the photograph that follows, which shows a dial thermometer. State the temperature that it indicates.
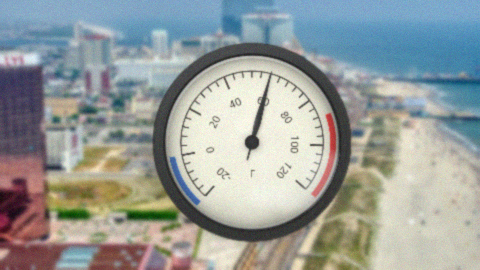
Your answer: 60 °F
